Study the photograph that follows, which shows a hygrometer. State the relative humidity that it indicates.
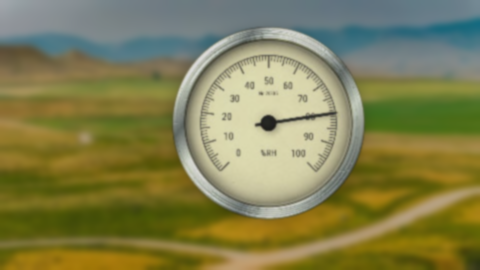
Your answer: 80 %
